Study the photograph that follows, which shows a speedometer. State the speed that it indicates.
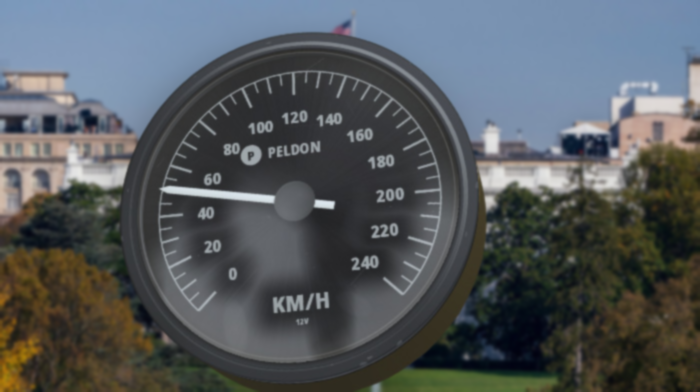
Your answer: 50 km/h
